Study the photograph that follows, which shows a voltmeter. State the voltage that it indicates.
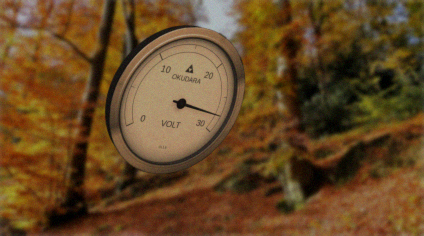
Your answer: 27.5 V
